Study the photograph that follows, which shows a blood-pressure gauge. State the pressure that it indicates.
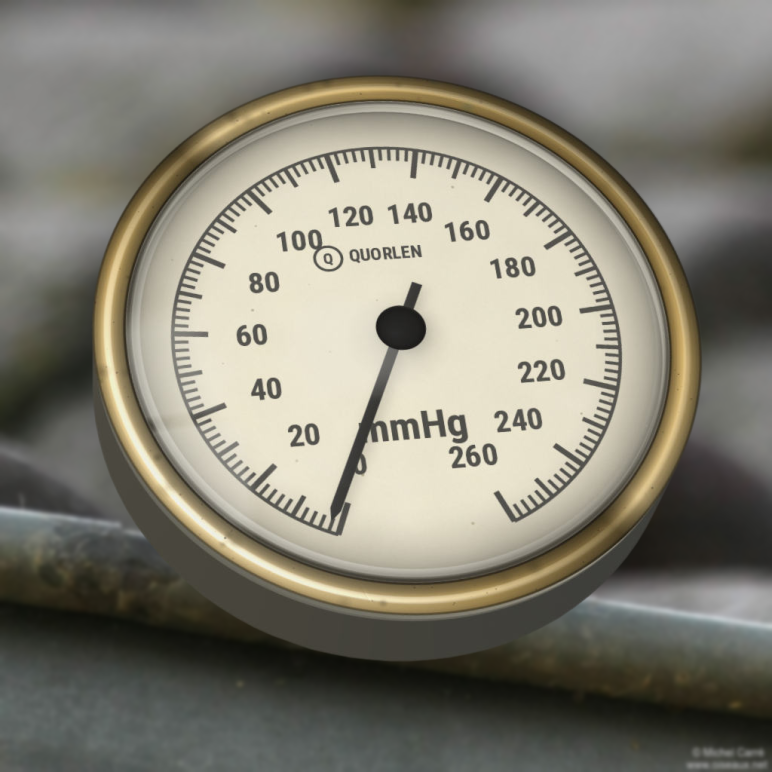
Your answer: 2 mmHg
